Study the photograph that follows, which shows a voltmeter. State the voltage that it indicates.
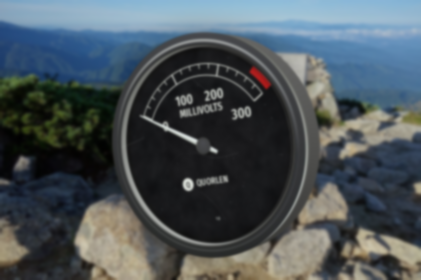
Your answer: 0 mV
